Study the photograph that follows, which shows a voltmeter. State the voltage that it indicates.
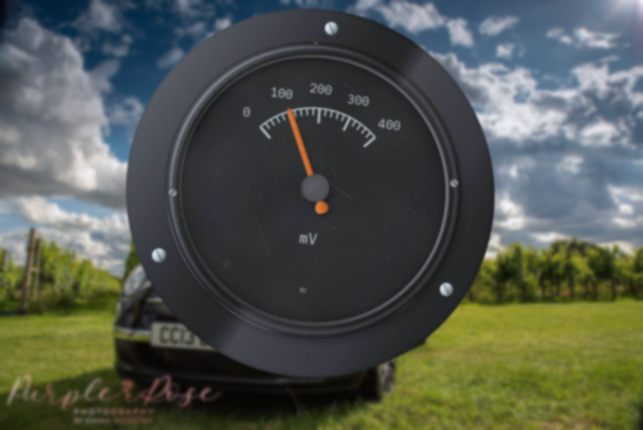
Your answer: 100 mV
